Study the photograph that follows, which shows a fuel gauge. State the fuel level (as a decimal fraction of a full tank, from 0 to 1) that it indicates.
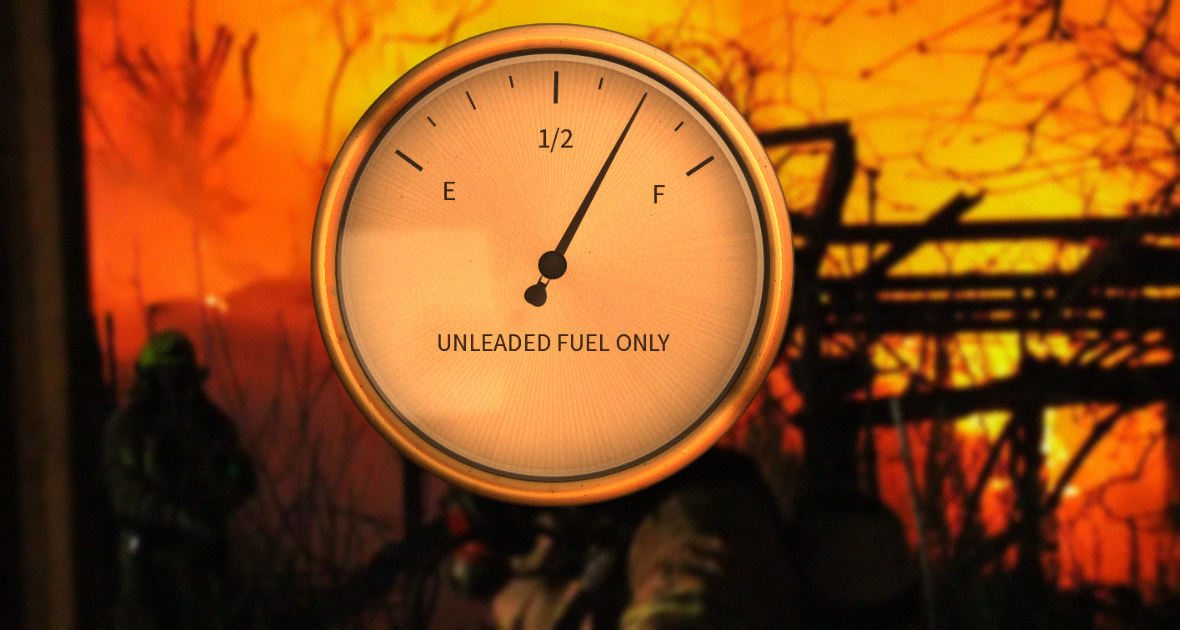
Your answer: 0.75
